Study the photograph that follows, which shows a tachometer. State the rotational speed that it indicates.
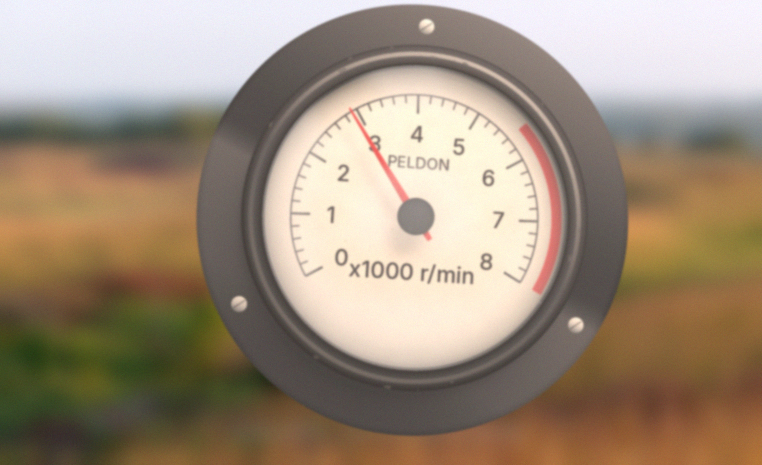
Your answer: 2900 rpm
